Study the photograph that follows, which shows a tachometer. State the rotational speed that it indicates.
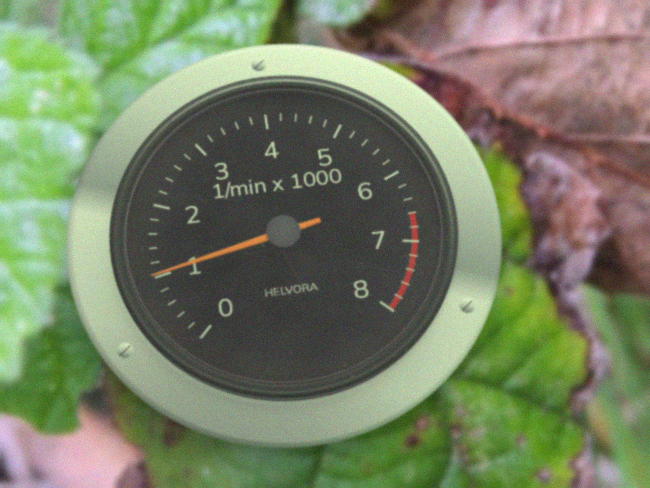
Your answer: 1000 rpm
